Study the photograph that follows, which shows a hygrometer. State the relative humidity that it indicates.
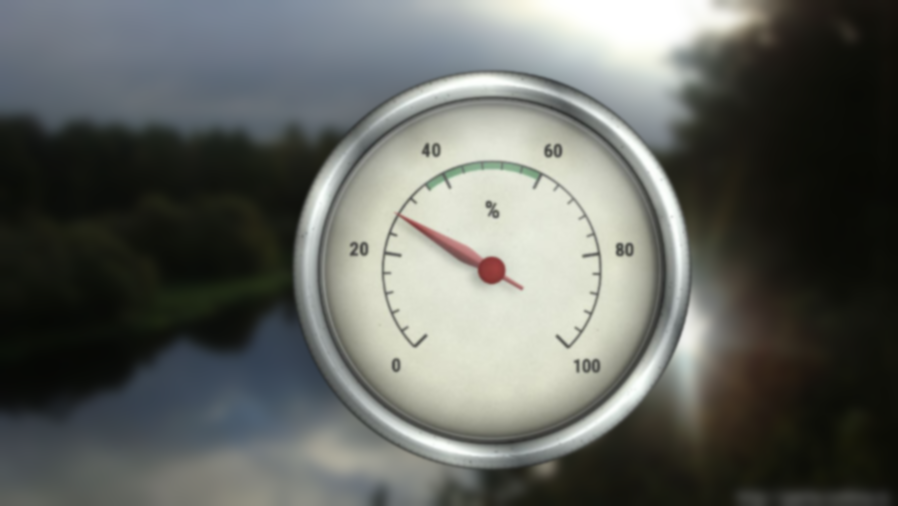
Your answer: 28 %
